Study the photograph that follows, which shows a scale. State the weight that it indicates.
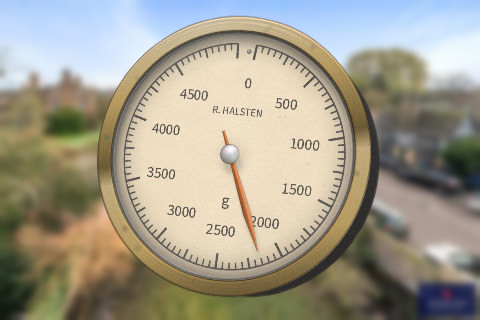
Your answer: 2150 g
